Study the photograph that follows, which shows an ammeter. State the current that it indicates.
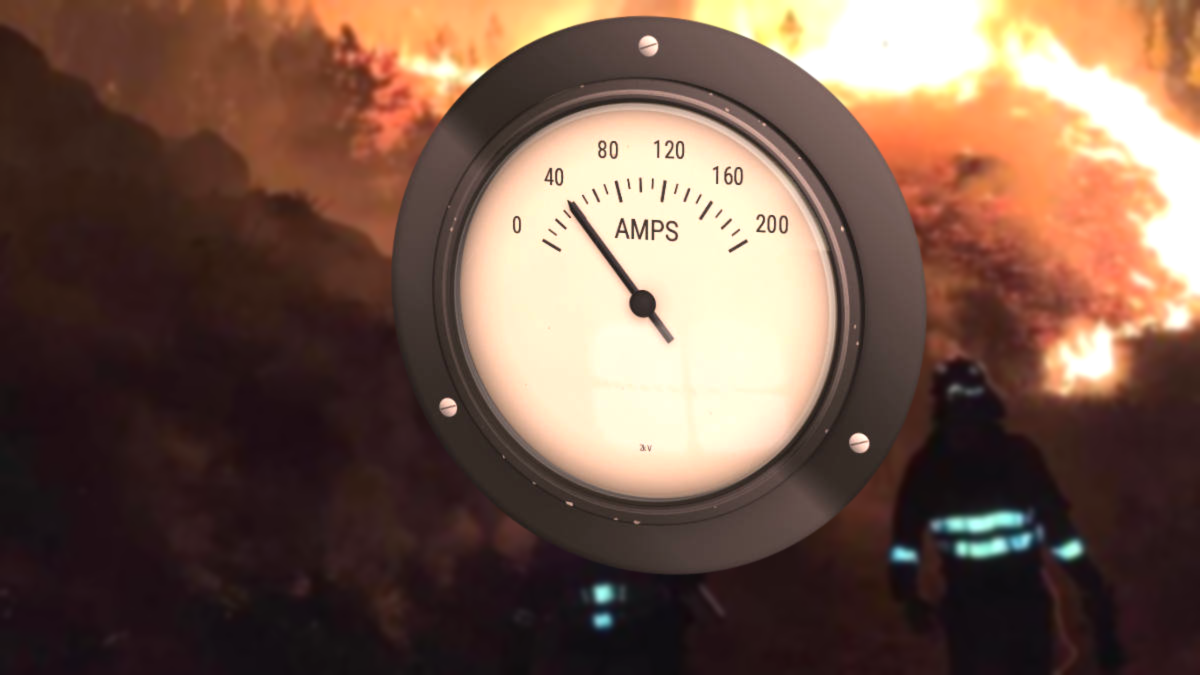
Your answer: 40 A
